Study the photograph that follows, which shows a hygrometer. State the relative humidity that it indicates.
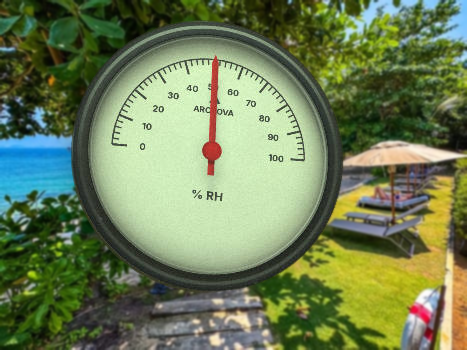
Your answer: 50 %
